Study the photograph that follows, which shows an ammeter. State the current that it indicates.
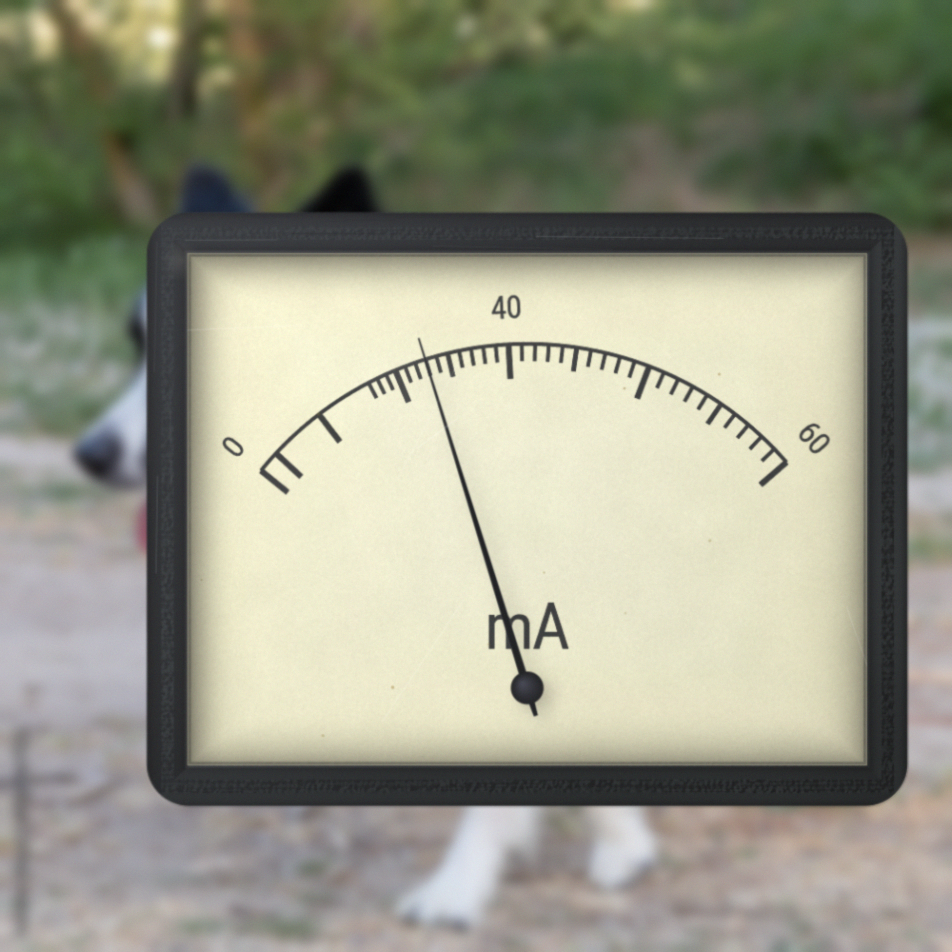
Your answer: 33 mA
